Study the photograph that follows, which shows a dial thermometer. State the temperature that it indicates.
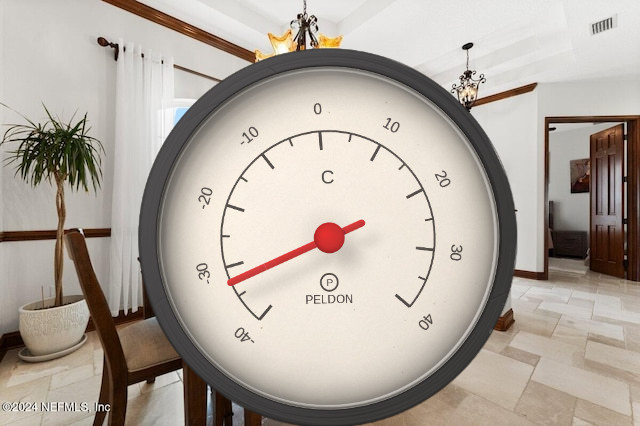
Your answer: -32.5 °C
